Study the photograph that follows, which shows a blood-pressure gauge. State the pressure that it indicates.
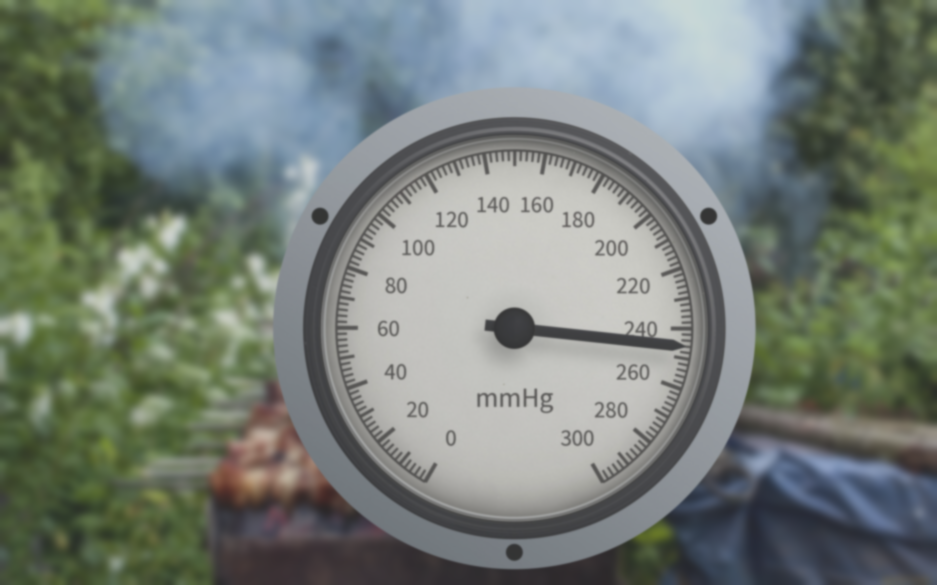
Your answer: 246 mmHg
